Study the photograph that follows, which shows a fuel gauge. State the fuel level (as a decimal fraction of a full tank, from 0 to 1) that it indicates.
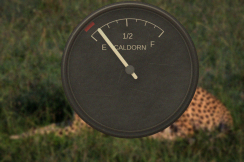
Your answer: 0.125
